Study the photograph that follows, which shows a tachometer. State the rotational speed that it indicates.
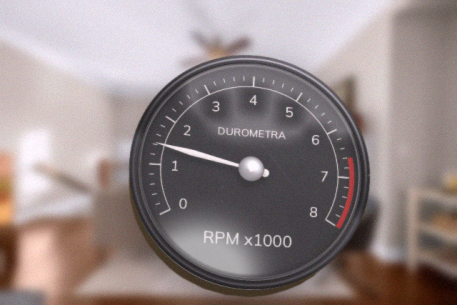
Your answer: 1400 rpm
